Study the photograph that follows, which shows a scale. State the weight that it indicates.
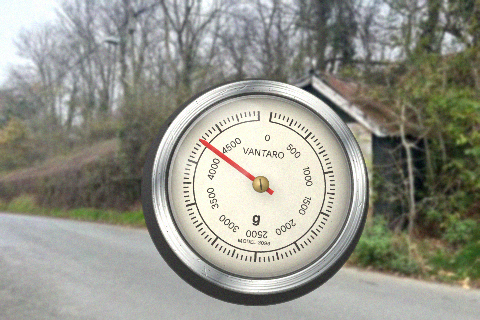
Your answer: 4250 g
